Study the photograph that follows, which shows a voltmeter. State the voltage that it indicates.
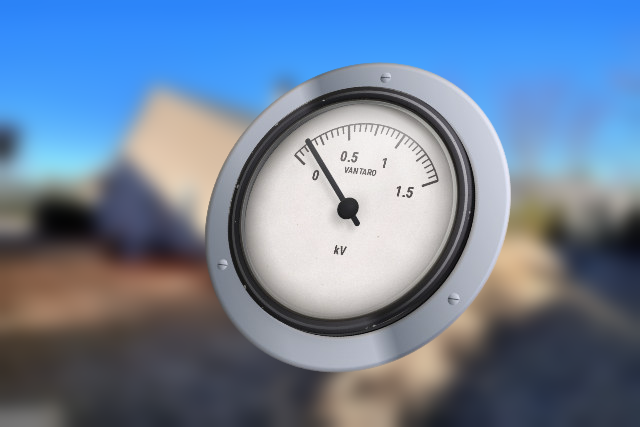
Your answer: 0.15 kV
